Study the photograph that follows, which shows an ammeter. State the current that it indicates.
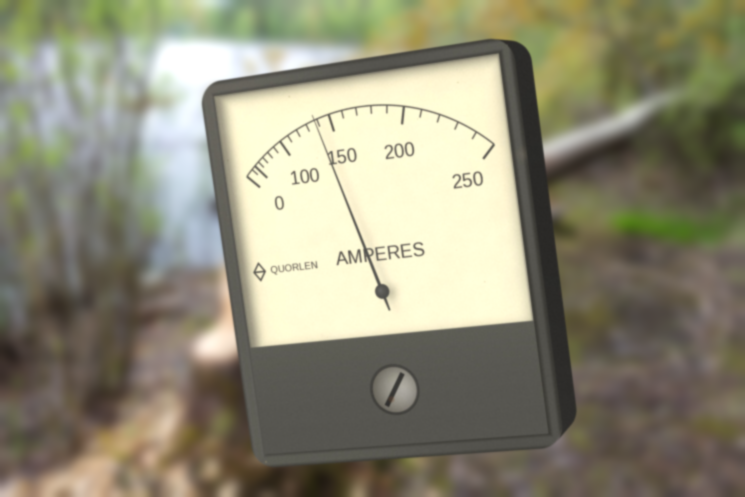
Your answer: 140 A
